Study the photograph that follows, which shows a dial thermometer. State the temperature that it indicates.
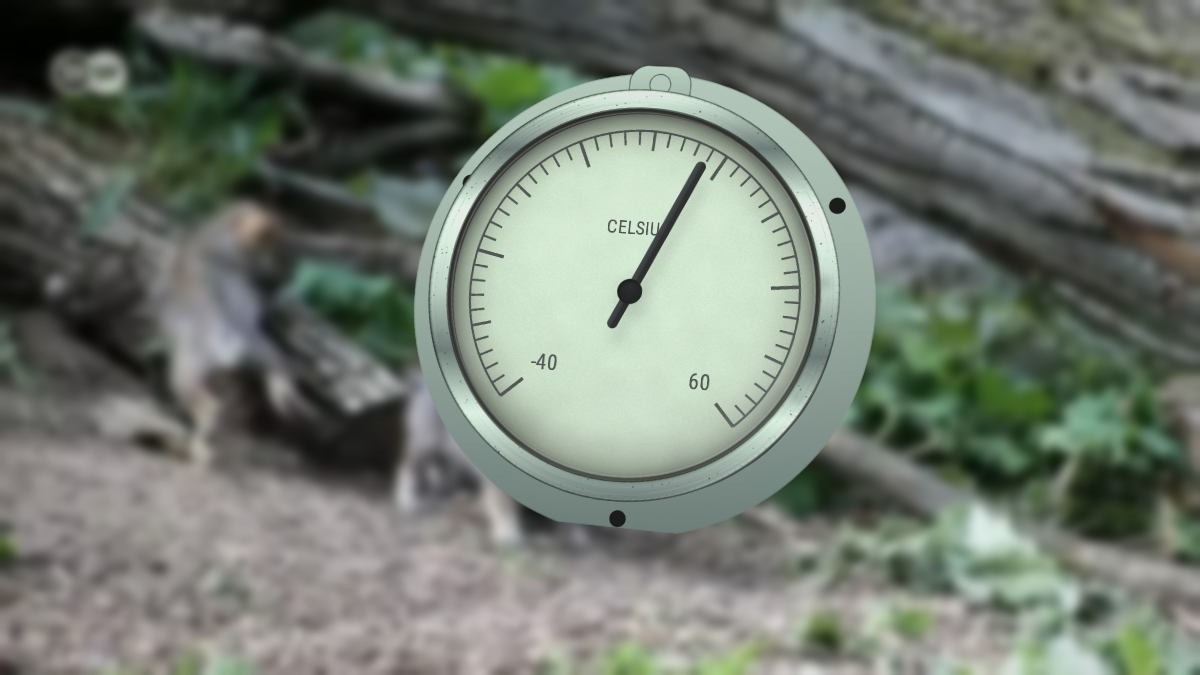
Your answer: 18 °C
